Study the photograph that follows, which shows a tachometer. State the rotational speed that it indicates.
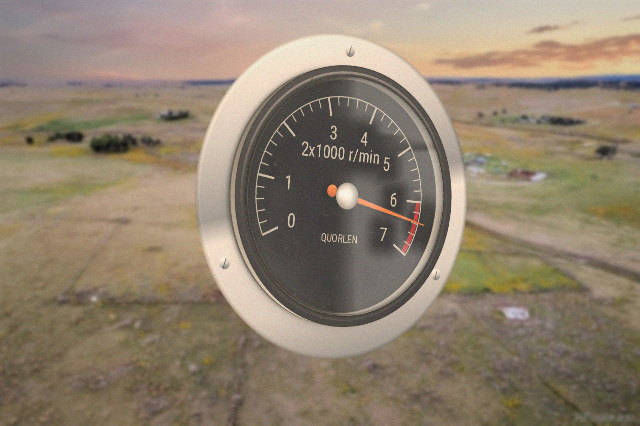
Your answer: 6400 rpm
